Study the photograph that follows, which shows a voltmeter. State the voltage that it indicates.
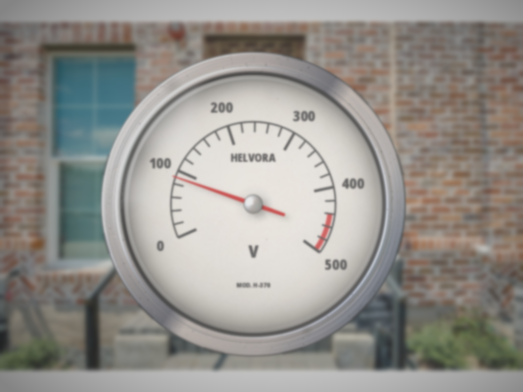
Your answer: 90 V
